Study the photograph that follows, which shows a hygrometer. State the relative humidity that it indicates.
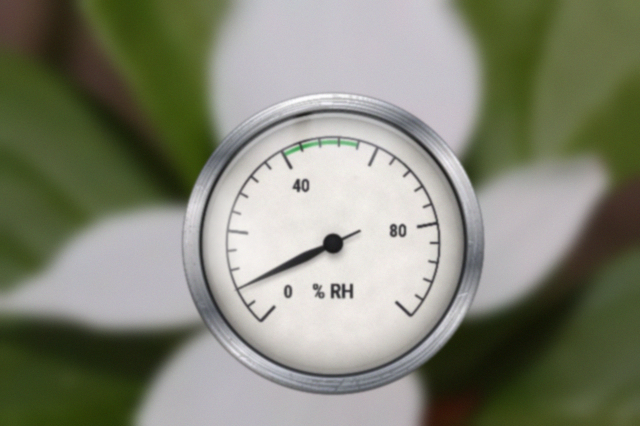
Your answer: 8 %
